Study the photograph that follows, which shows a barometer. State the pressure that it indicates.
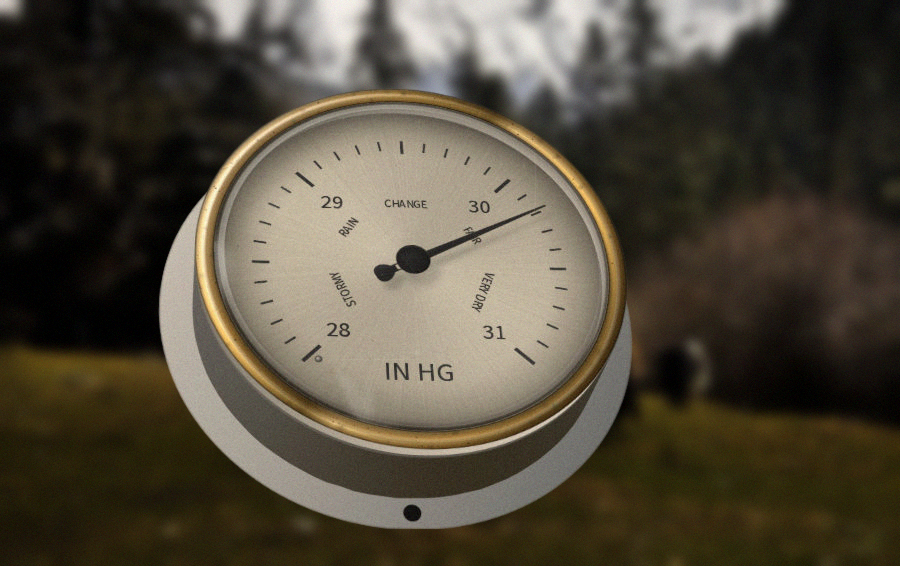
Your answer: 30.2 inHg
